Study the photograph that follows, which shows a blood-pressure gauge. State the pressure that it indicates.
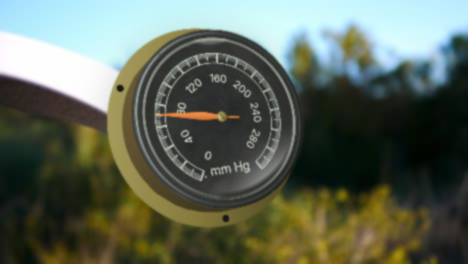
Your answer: 70 mmHg
